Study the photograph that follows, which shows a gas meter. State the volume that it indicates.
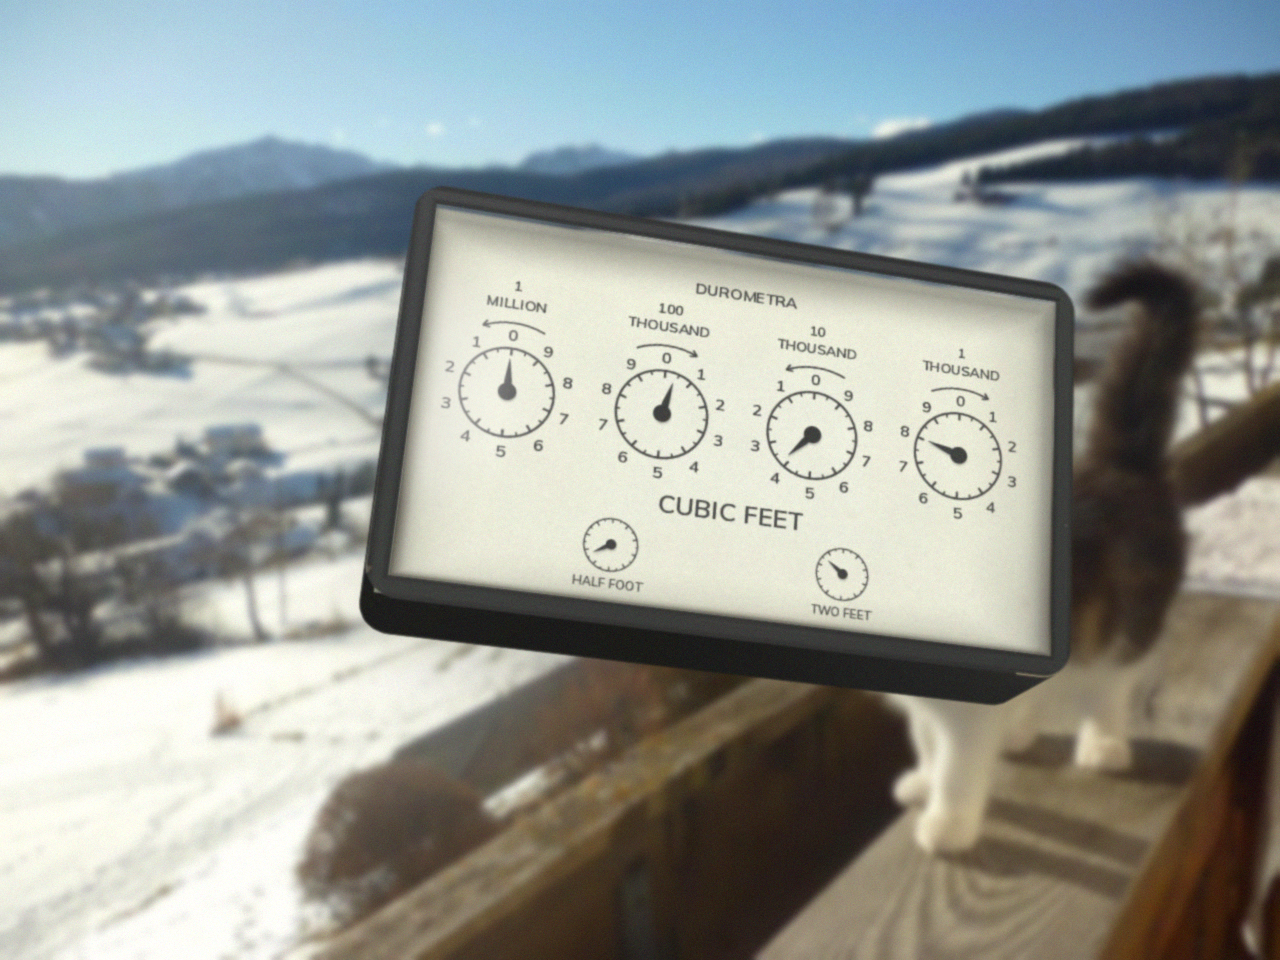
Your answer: 3800 ft³
